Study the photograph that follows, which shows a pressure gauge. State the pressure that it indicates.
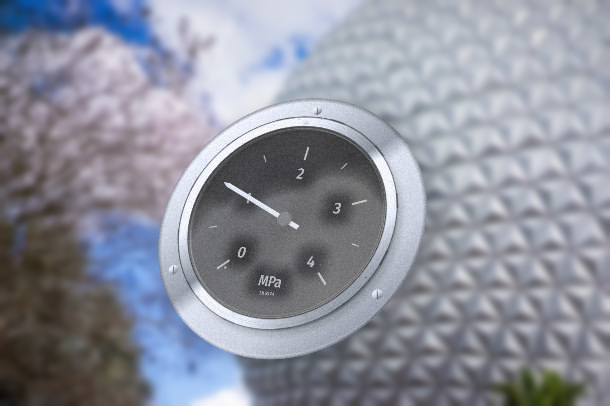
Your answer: 1 MPa
